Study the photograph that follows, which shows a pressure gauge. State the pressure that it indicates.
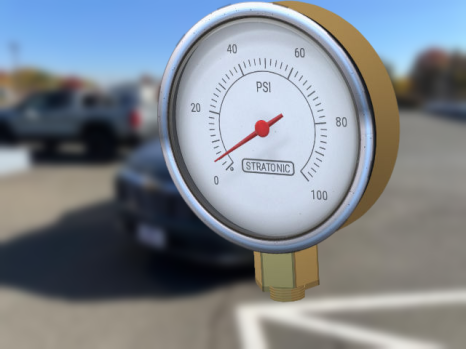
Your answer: 4 psi
